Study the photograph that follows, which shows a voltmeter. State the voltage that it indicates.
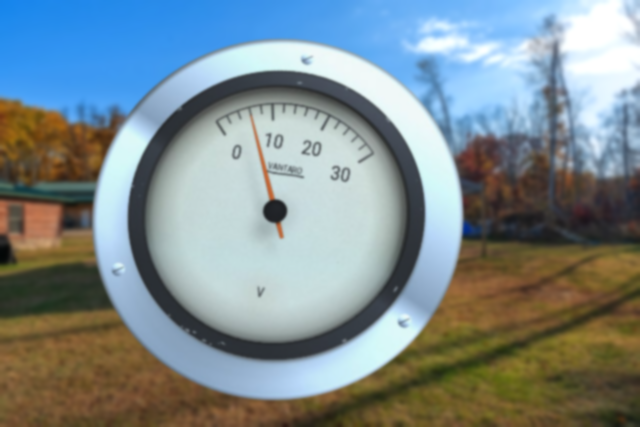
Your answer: 6 V
